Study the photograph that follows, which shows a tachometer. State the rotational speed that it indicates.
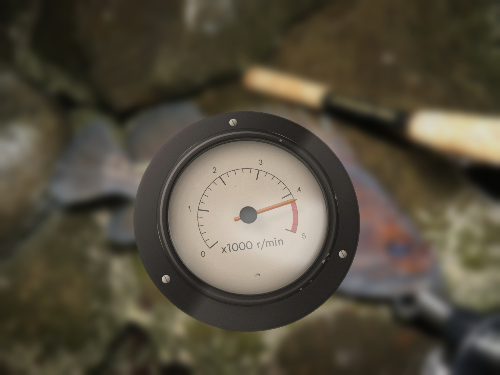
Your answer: 4200 rpm
